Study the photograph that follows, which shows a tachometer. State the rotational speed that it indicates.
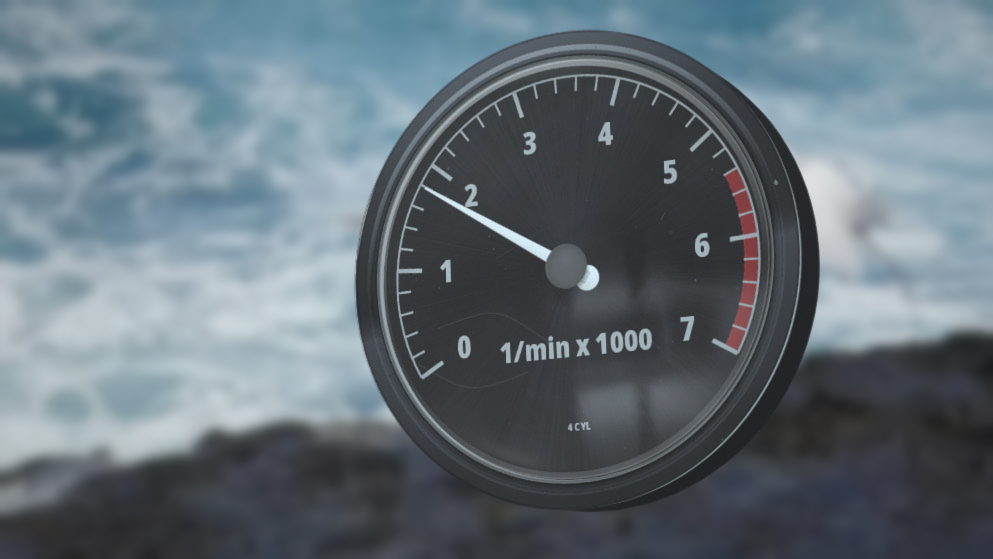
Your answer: 1800 rpm
